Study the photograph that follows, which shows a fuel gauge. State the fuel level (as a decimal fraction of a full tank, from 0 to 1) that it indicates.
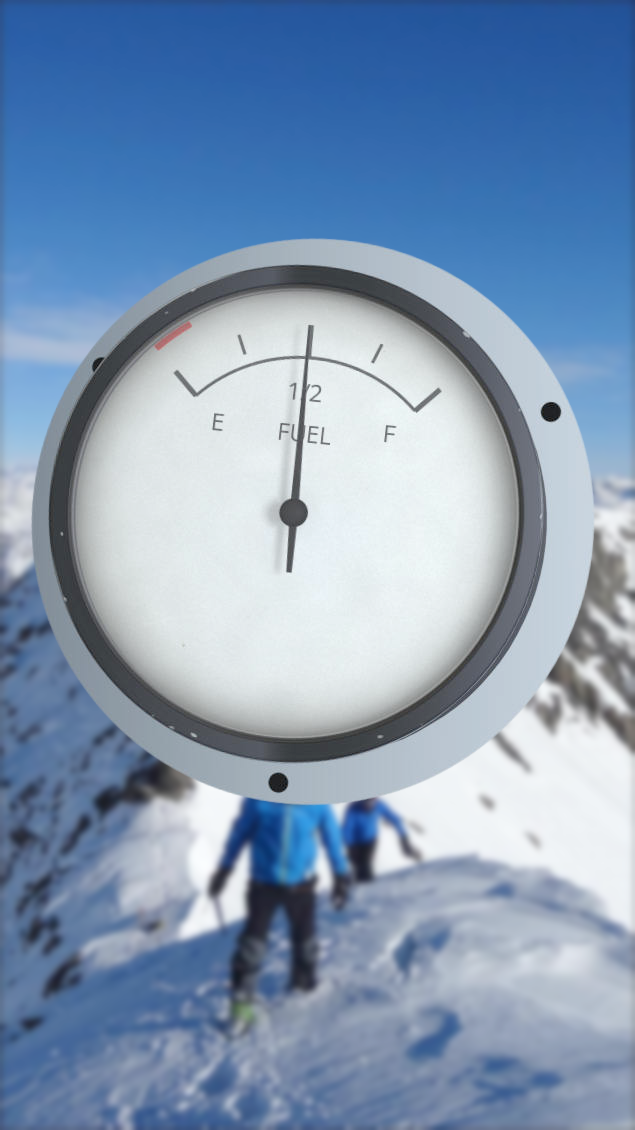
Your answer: 0.5
